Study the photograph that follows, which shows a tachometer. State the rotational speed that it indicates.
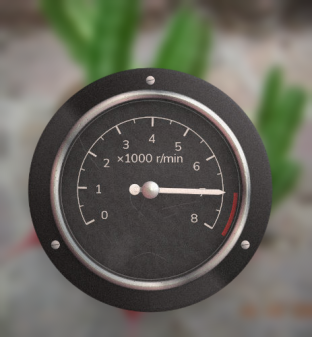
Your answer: 7000 rpm
